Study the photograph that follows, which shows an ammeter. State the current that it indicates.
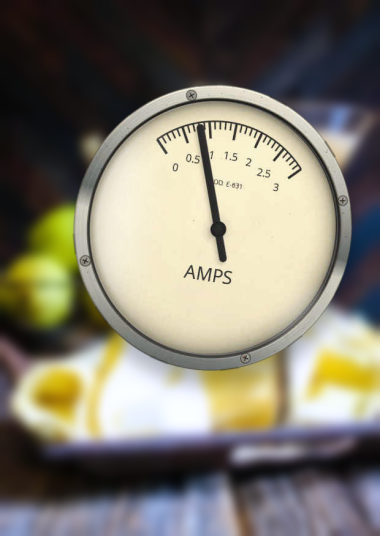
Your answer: 0.8 A
